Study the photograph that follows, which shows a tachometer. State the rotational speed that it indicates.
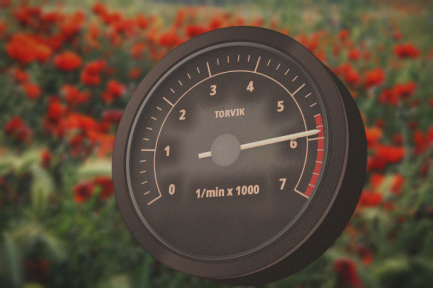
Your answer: 5900 rpm
